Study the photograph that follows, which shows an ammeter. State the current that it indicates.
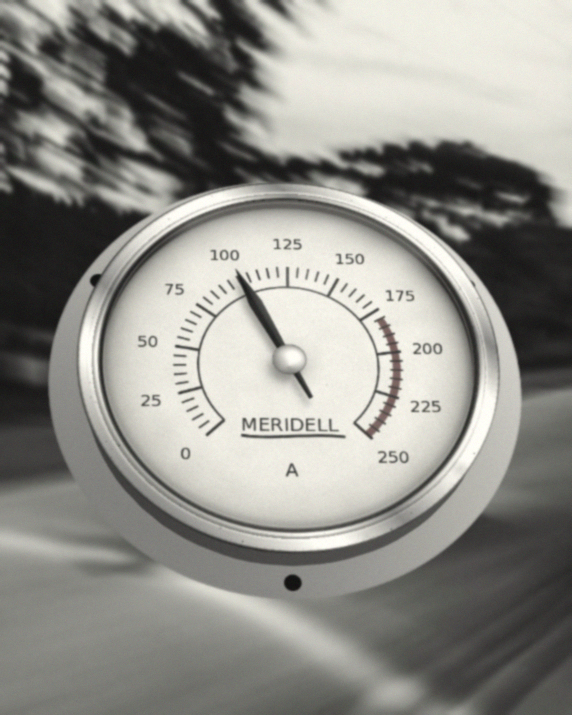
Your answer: 100 A
